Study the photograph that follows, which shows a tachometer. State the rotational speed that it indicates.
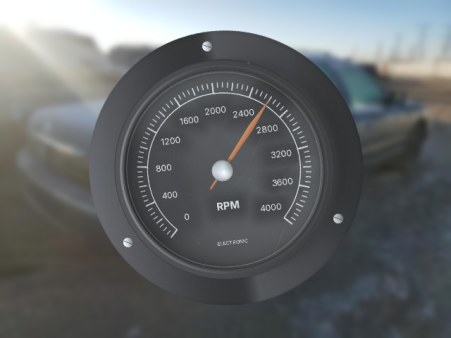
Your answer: 2600 rpm
